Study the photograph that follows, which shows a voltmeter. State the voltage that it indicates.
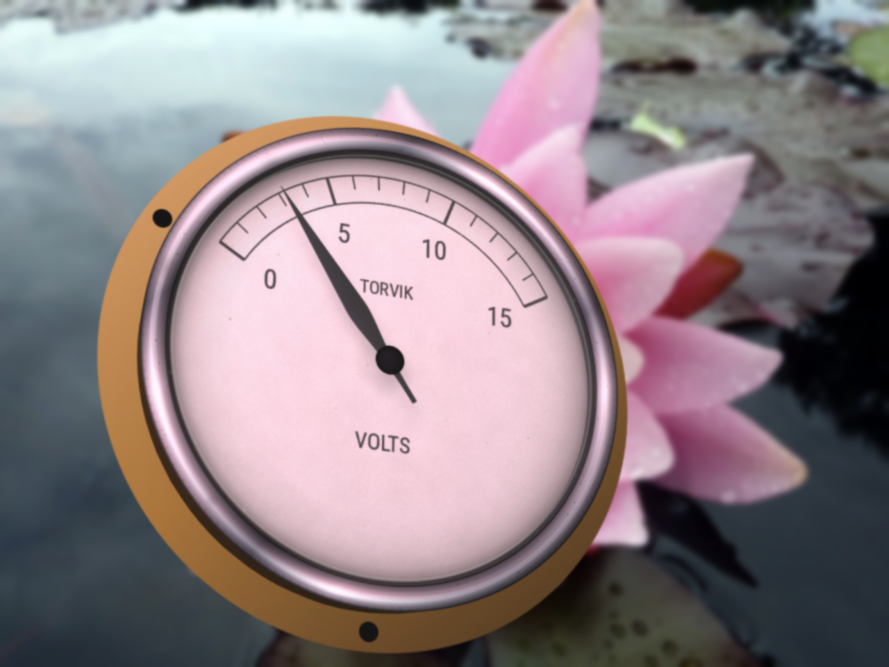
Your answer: 3 V
